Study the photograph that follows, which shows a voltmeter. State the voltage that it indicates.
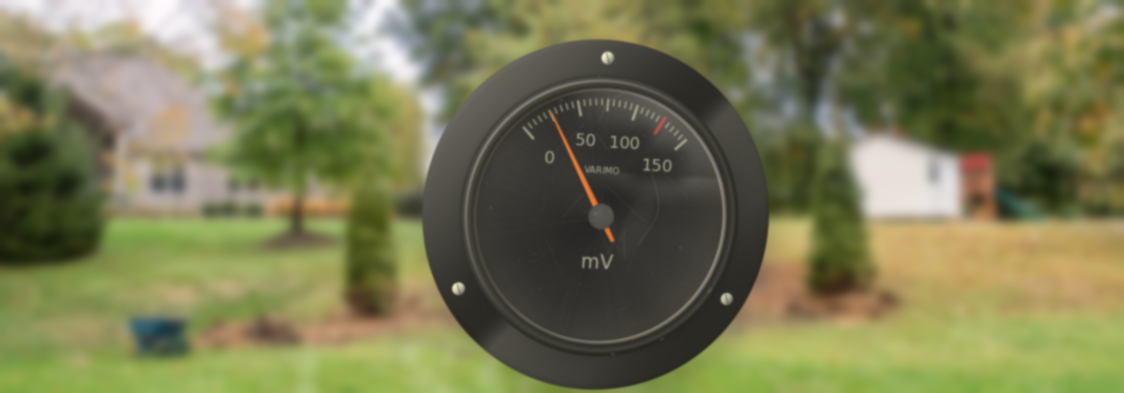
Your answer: 25 mV
